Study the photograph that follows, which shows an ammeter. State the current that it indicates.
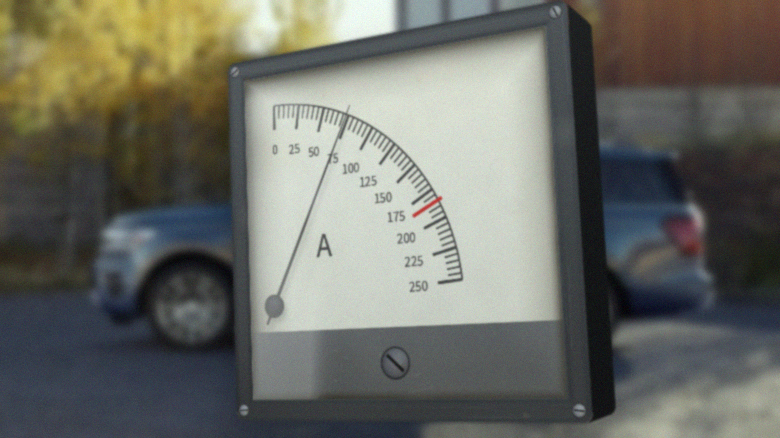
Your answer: 75 A
